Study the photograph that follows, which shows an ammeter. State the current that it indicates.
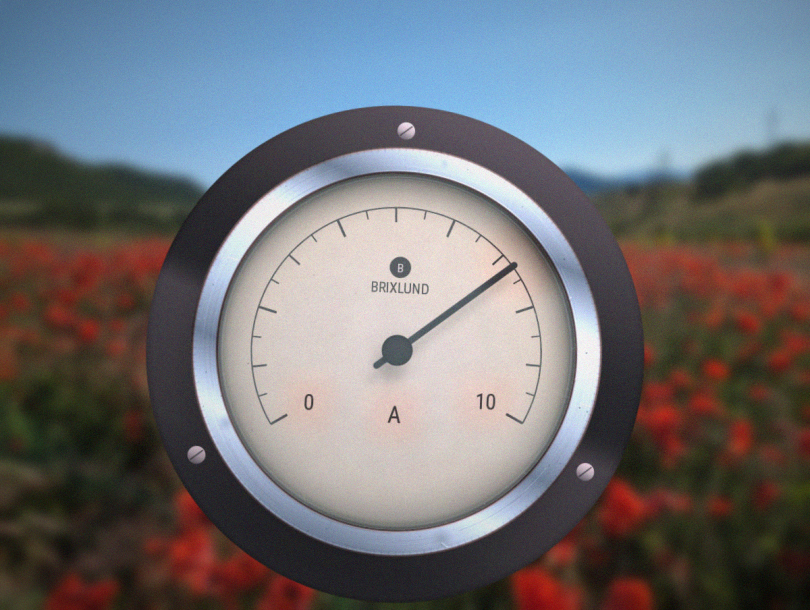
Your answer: 7.25 A
